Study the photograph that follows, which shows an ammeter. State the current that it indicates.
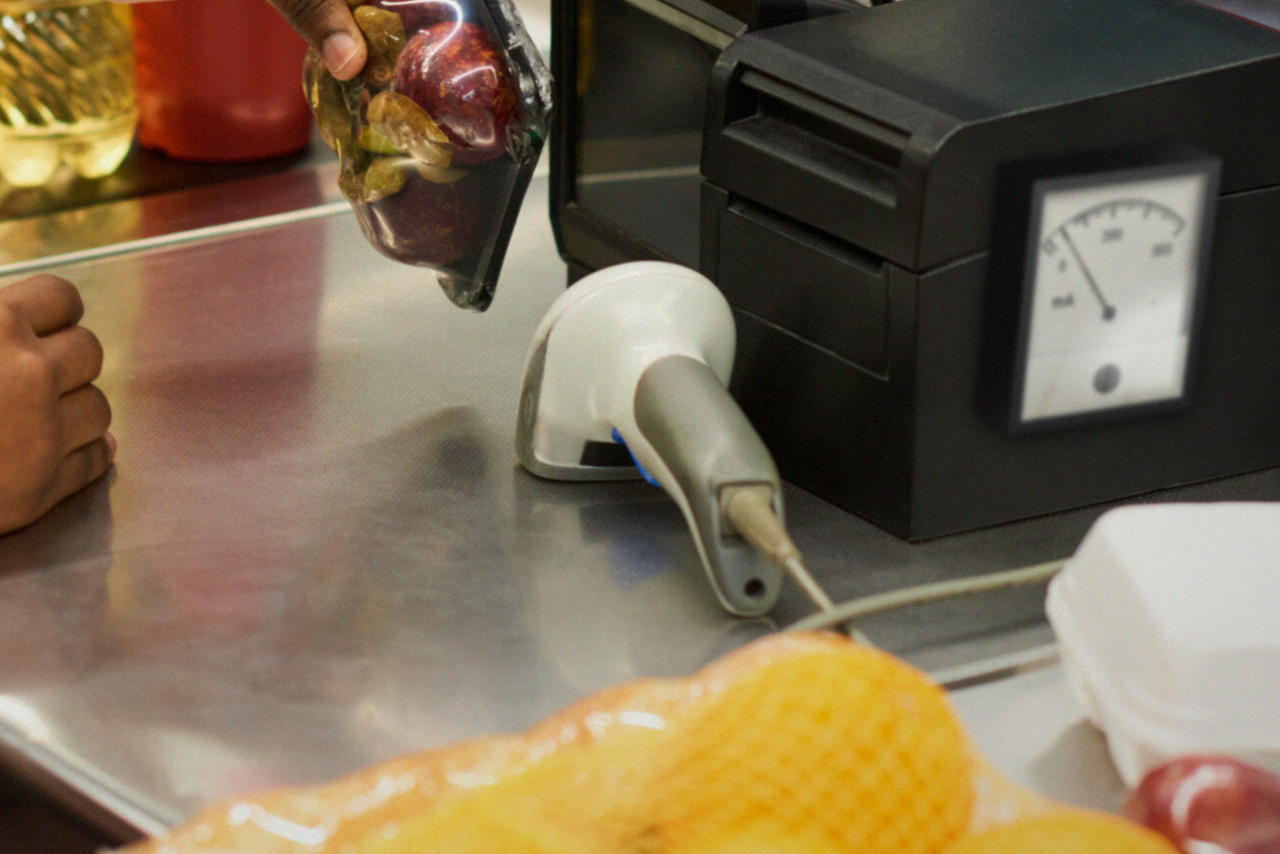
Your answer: 100 mA
